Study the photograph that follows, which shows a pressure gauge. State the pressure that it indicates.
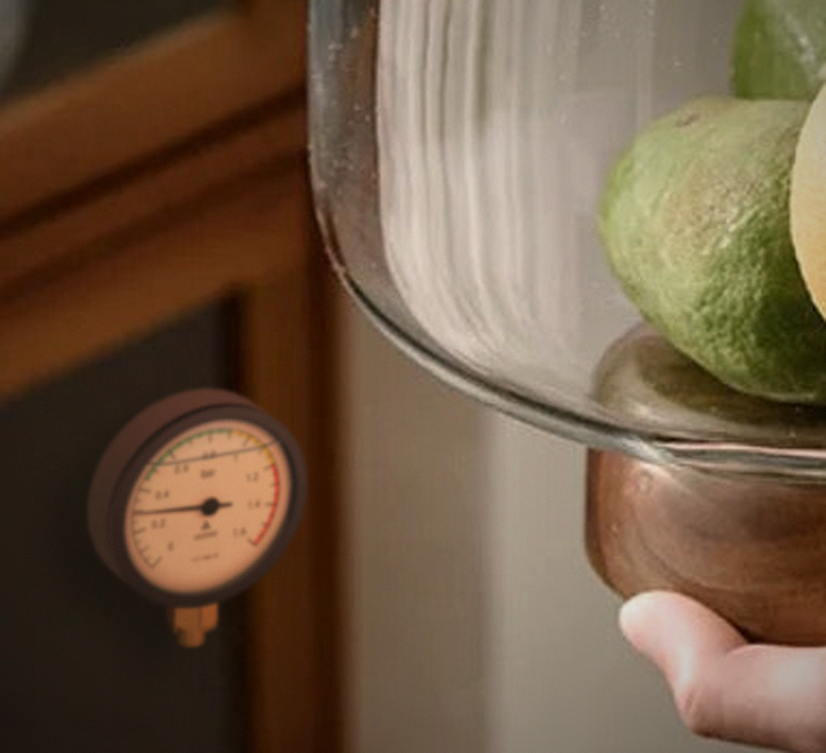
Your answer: 0.3 bar
